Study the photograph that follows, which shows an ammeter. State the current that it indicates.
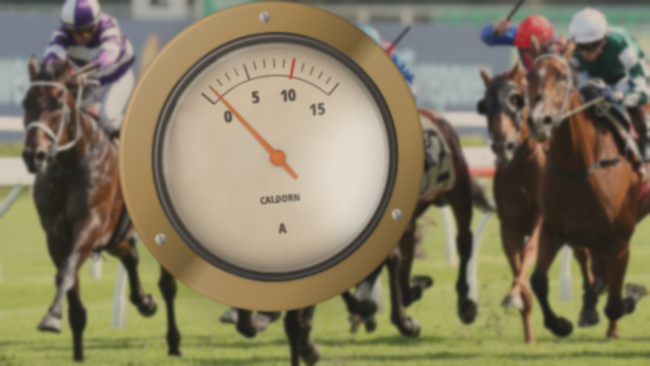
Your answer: 1 A
